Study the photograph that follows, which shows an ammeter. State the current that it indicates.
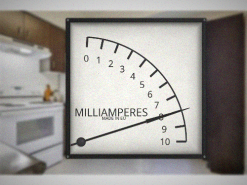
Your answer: 8 mA
